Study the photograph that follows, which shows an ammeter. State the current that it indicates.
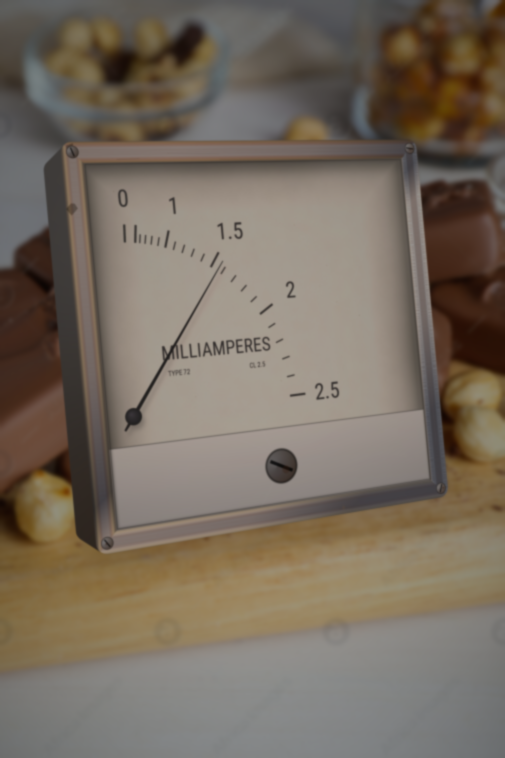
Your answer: 1.55 mA
